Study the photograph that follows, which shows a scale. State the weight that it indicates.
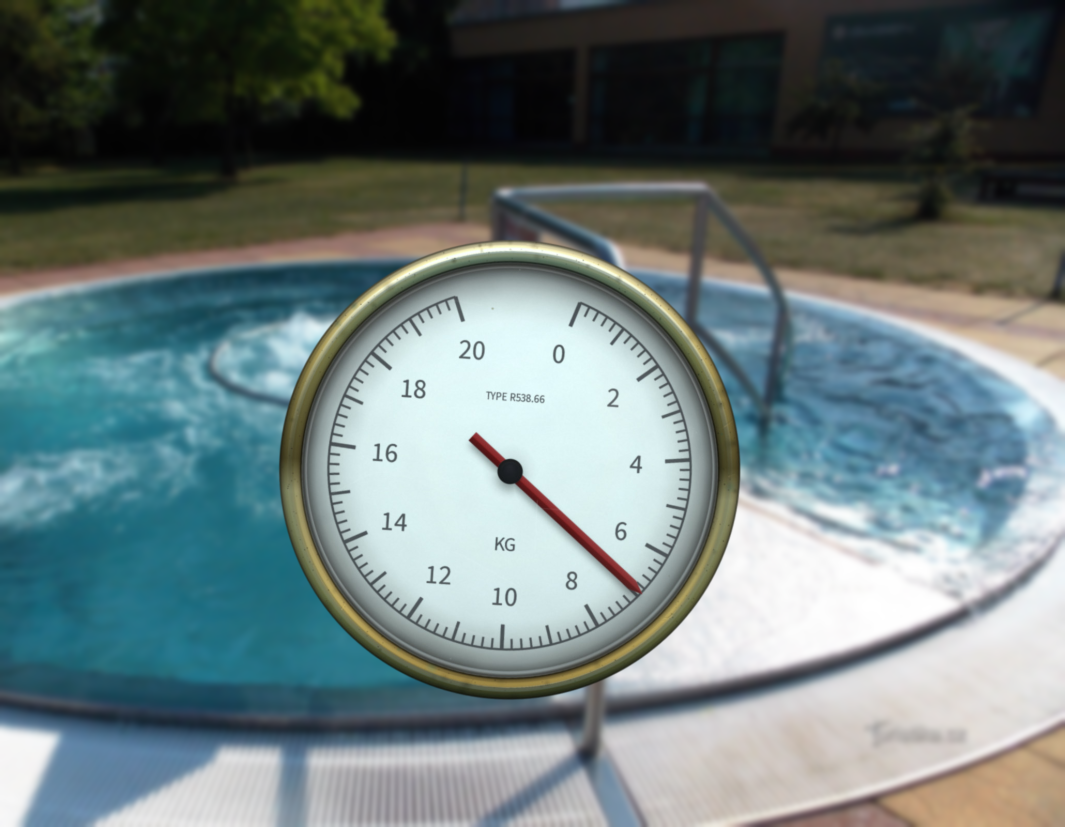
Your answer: 6.9 kg
